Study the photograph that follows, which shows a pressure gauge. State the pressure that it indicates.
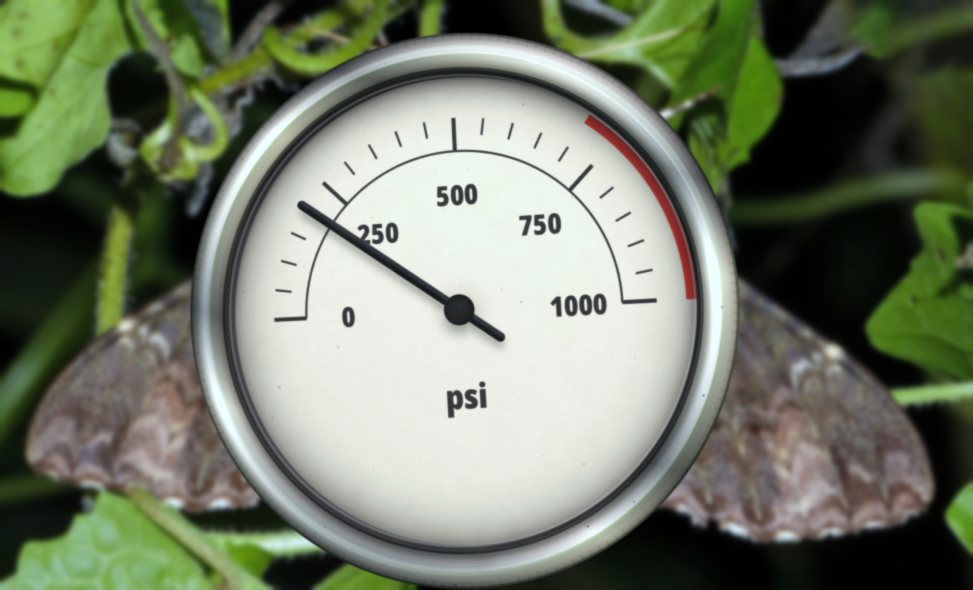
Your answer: 200 psi
